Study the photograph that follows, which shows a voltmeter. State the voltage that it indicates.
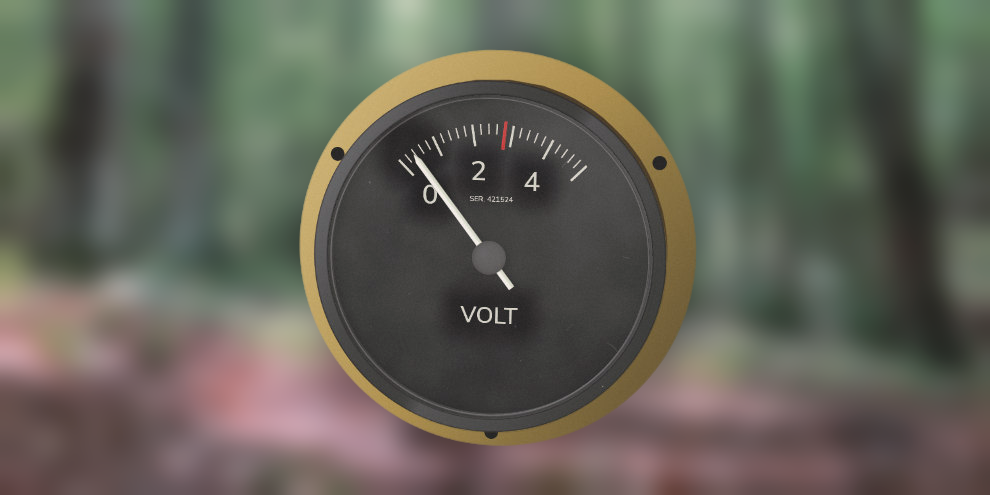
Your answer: 0.4 V
